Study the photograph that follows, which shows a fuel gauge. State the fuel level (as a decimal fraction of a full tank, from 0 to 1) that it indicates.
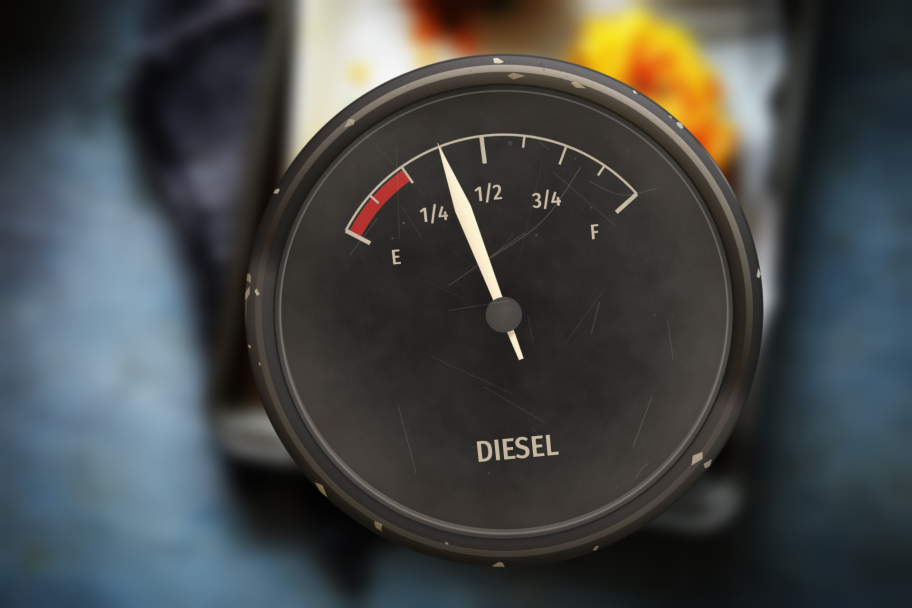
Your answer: 0.375
